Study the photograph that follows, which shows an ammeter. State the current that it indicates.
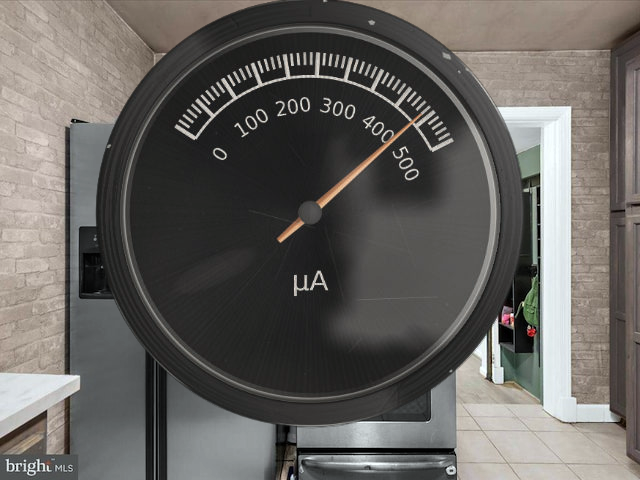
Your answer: 440 µA
